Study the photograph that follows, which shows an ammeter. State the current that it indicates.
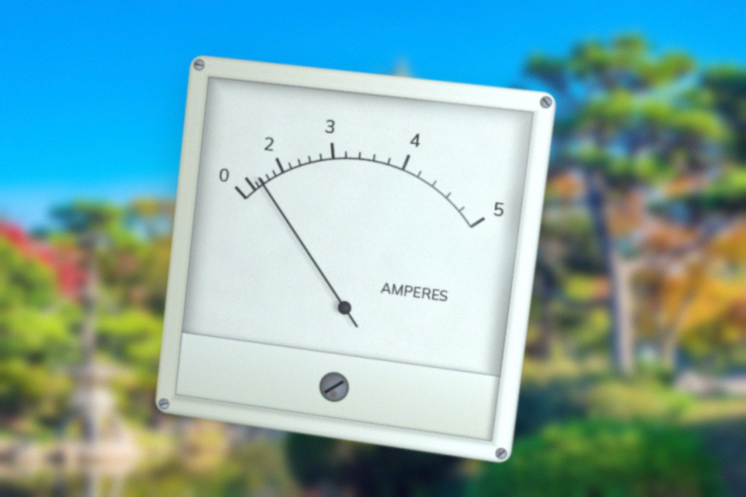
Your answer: 1.4 A
